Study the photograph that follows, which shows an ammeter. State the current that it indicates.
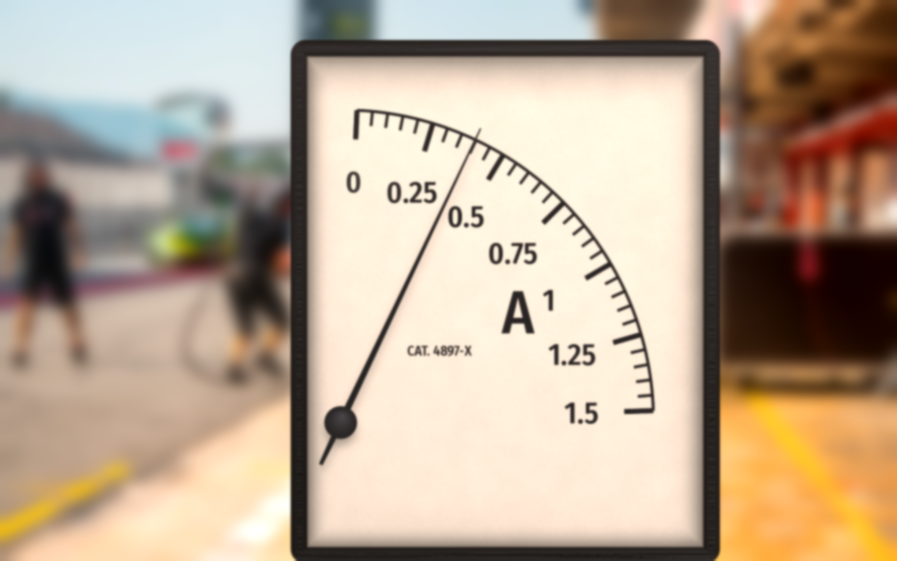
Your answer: 0.4 A
